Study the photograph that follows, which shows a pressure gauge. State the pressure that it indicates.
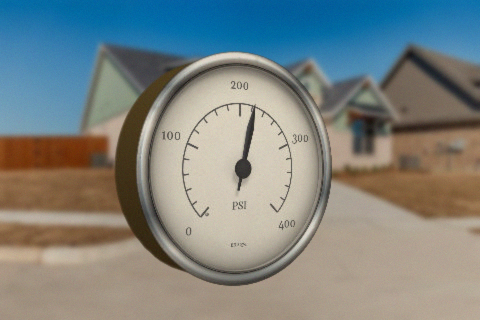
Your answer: 220 psi
